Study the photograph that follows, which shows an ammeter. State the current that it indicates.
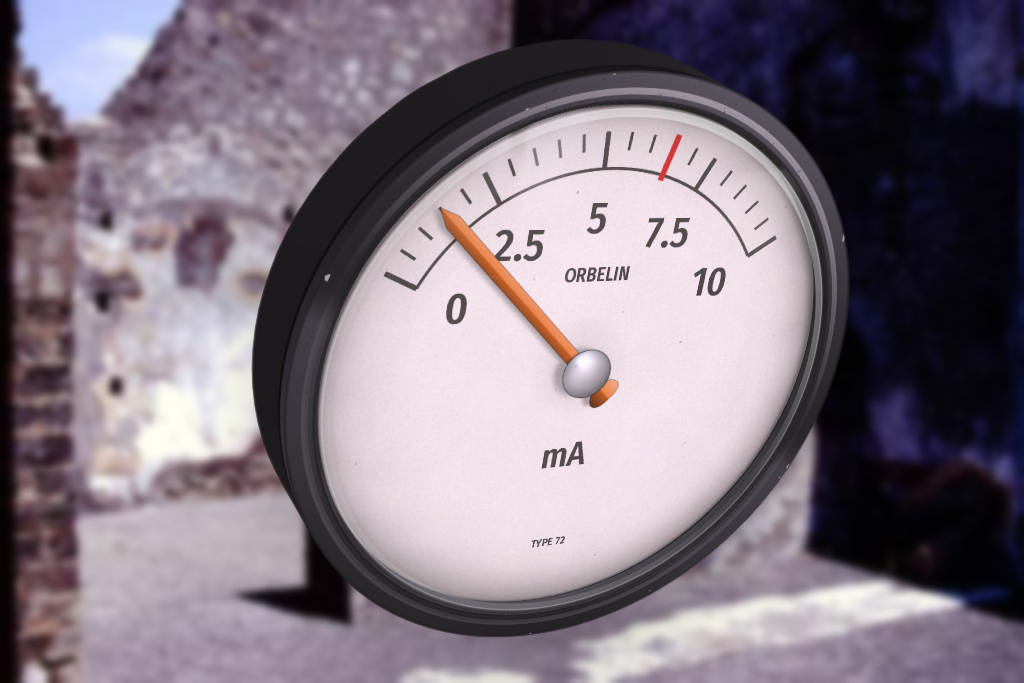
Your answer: 1.5 mA
